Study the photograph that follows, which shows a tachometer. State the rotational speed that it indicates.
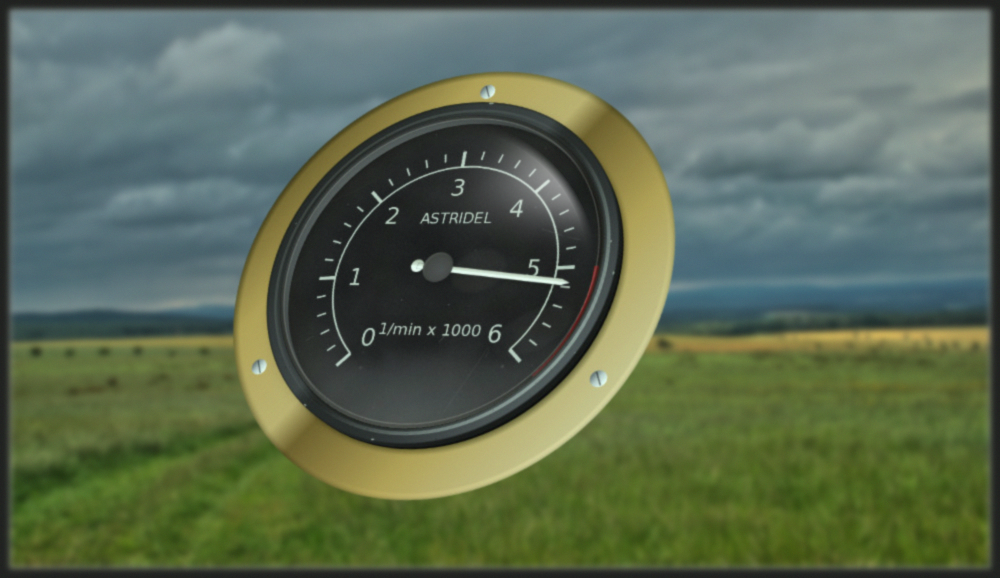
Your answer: 5200 rpm
